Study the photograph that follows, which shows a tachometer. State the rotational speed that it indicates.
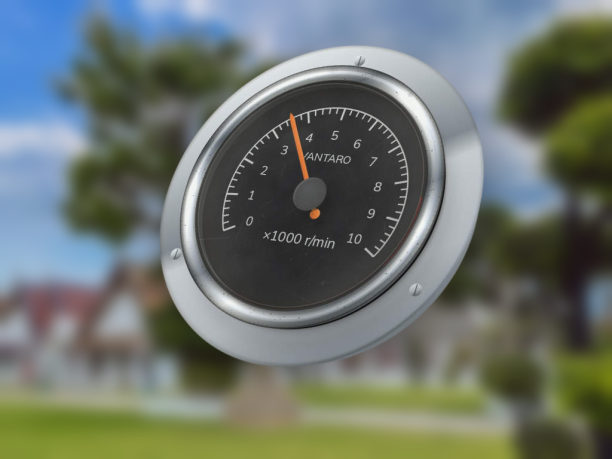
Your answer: 3600 rpm
